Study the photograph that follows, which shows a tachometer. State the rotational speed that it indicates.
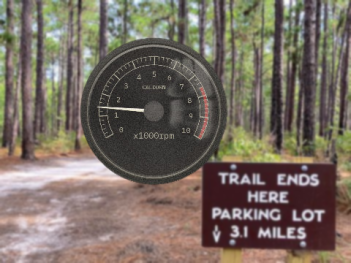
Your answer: 1400 rpm
